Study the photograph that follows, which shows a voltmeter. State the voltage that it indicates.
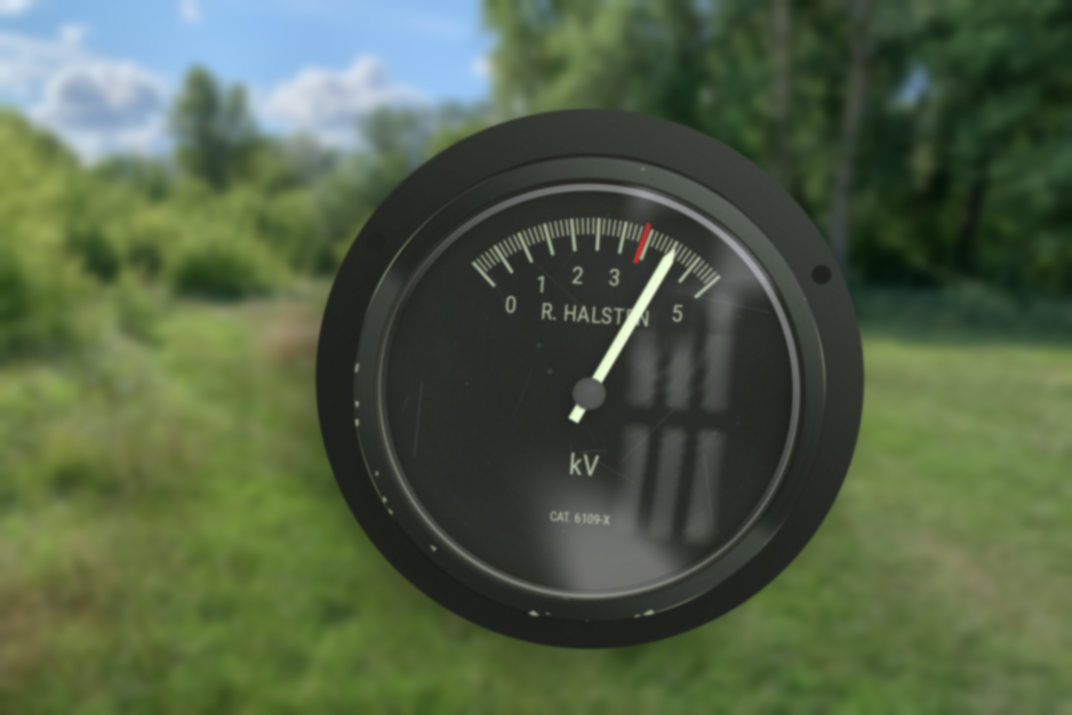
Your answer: 4 kV
